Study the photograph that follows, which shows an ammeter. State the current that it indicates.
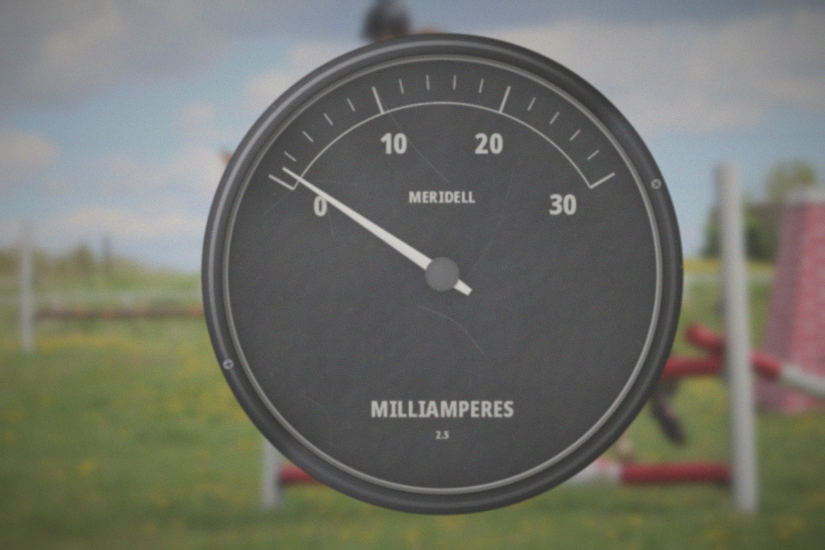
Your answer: 1 mA
